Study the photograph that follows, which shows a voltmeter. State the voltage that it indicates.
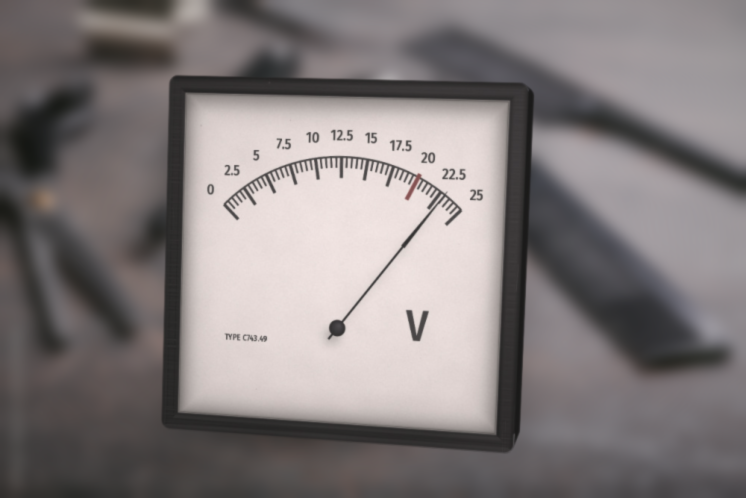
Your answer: 23 V
